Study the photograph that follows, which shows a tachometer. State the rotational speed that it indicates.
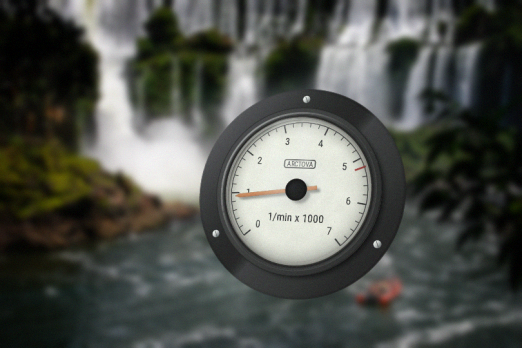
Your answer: 900 rpm
